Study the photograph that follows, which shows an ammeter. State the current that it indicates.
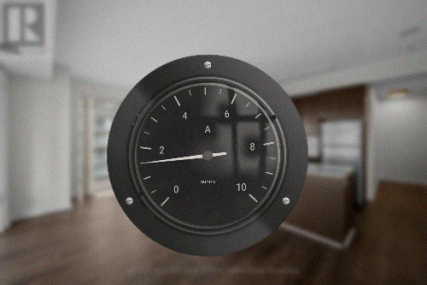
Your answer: 1.5 A
